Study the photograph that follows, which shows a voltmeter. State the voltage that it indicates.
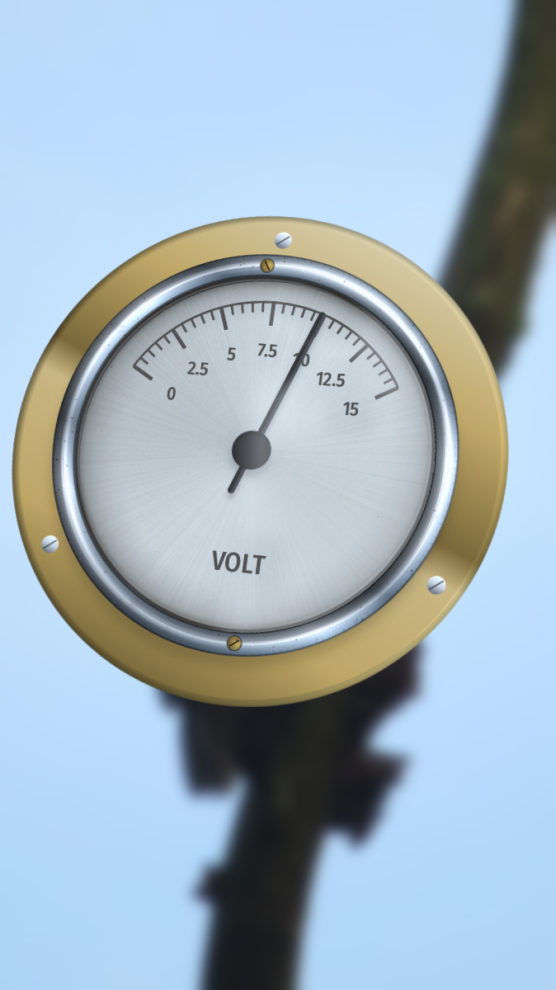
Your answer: 10 V
